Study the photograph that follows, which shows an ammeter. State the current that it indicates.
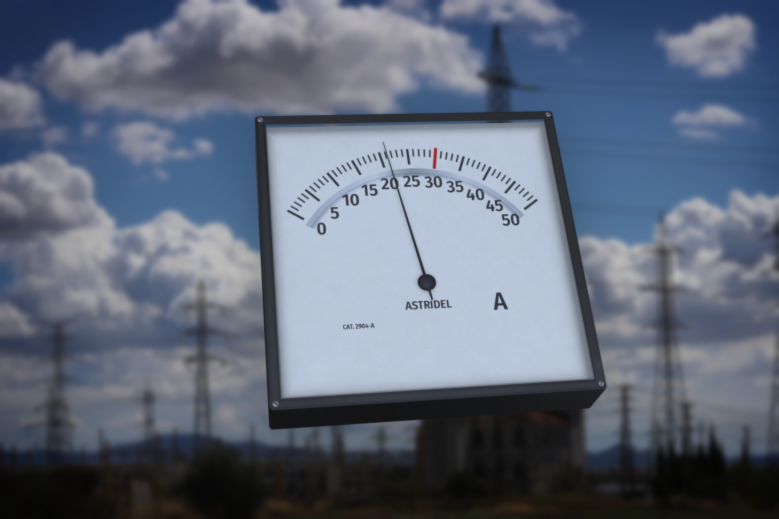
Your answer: 21 A
